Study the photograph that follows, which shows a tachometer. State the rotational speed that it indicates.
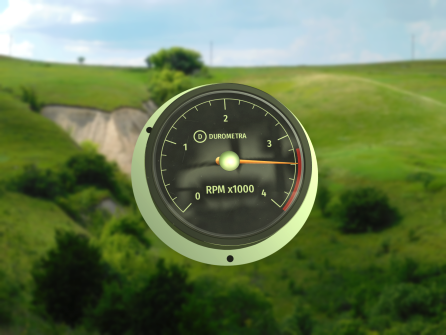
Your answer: 3400 rpm
